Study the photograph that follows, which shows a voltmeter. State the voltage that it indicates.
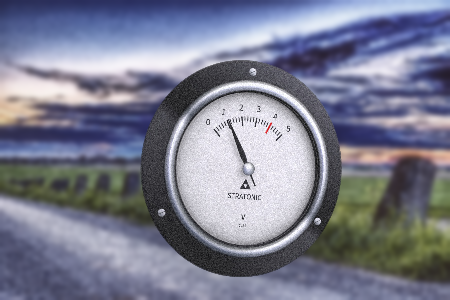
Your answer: 1 V
